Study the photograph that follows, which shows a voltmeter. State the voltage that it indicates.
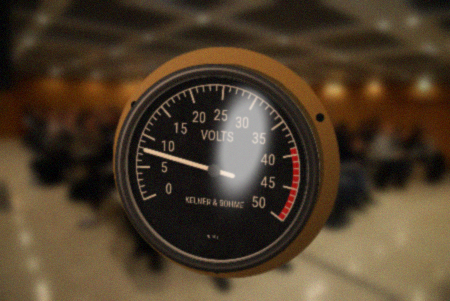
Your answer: 8 V
